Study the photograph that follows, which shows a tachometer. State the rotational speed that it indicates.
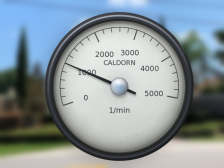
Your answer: 1000 rpm
